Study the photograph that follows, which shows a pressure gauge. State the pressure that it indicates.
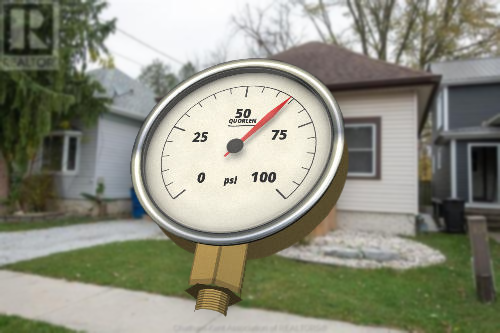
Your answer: 65 psi
